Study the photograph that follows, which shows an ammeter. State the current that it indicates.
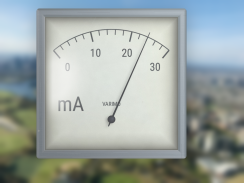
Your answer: 24 mA
